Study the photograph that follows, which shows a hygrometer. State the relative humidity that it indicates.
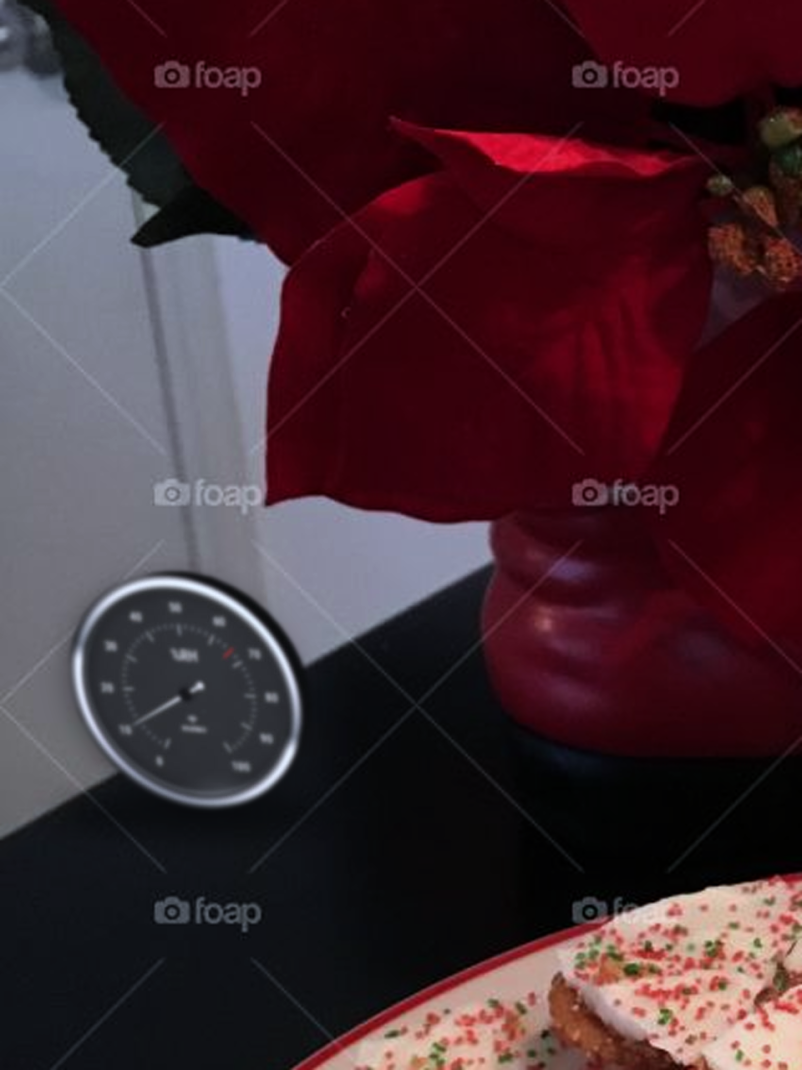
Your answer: 10 %
